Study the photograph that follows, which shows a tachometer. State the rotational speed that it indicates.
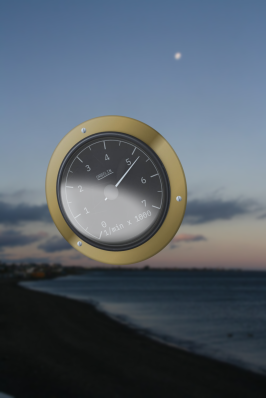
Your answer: 5250 rpm
